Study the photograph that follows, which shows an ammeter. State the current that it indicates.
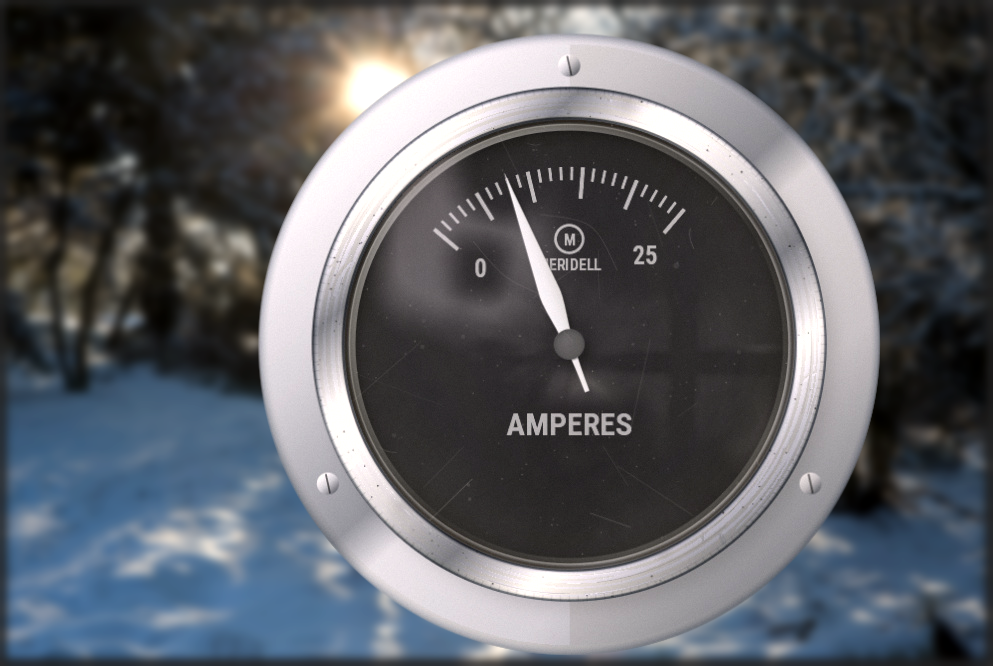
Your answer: 8 A
